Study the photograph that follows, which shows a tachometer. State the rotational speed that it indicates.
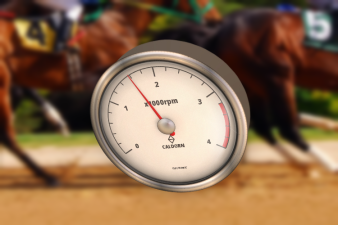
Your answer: 1600 rpm
